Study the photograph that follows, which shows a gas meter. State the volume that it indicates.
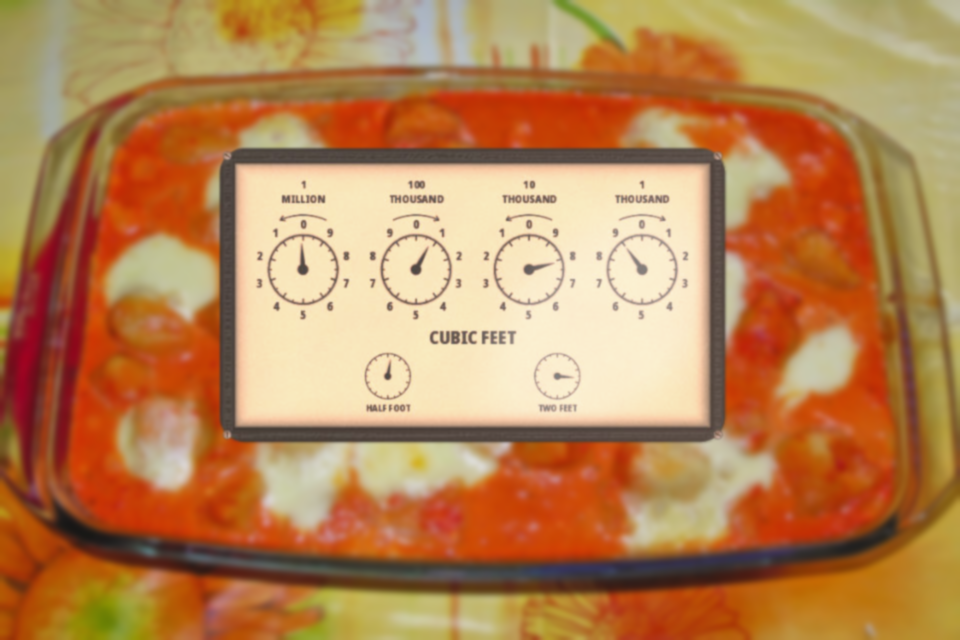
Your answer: 7900 ft³
